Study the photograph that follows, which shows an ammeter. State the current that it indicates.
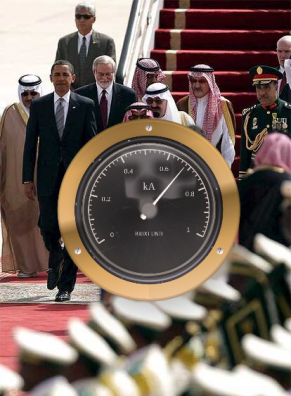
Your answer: 0.68 kA
